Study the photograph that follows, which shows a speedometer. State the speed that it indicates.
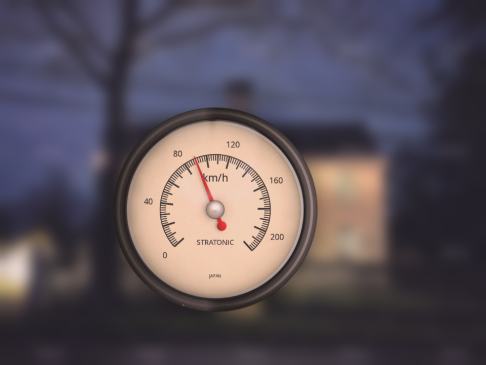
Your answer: 90 km/h
